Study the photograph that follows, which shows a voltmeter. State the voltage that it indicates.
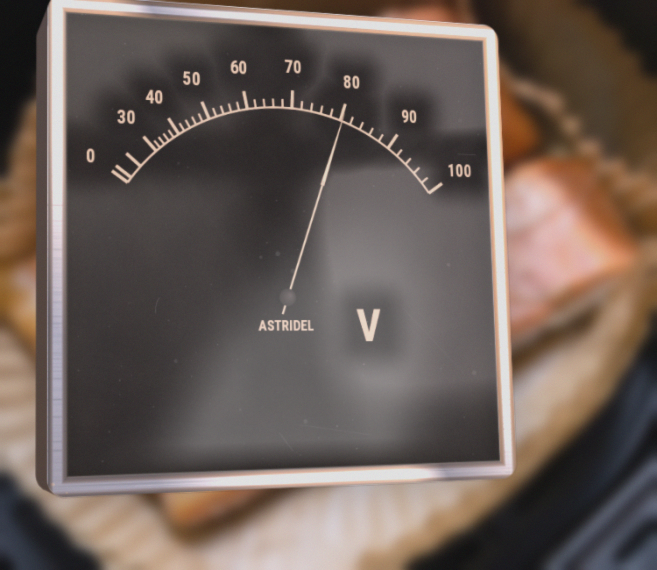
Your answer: 80 V
